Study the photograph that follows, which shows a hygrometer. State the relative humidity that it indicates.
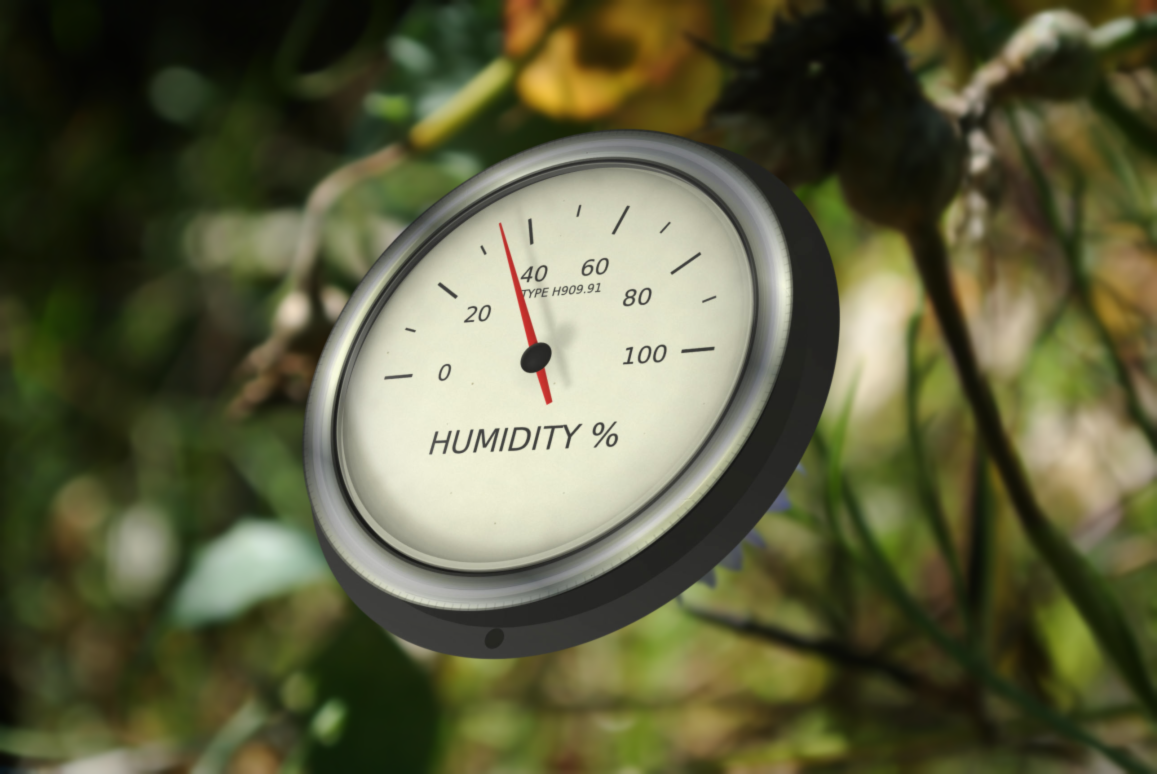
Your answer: 35 %
